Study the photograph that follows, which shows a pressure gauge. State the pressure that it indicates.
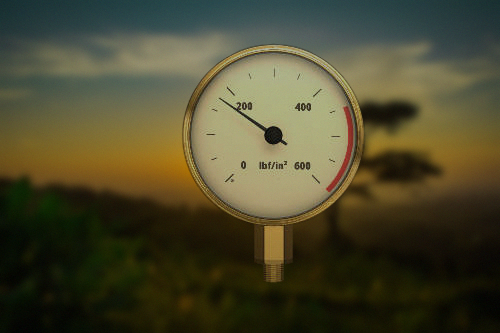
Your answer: 175 psi
